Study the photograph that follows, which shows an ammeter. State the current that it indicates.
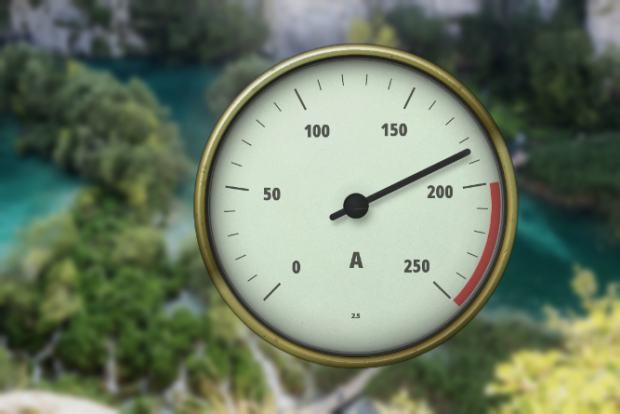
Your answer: 185 A
